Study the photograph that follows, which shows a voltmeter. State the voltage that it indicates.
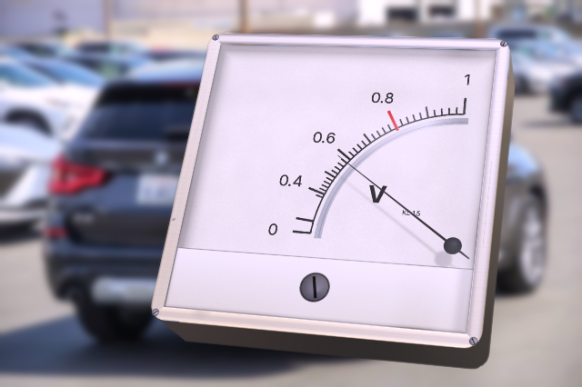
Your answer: 0.58 V
